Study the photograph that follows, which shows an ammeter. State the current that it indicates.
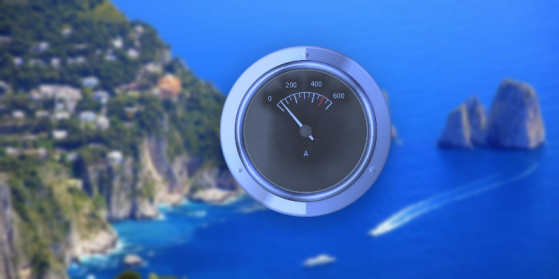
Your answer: 50 A
